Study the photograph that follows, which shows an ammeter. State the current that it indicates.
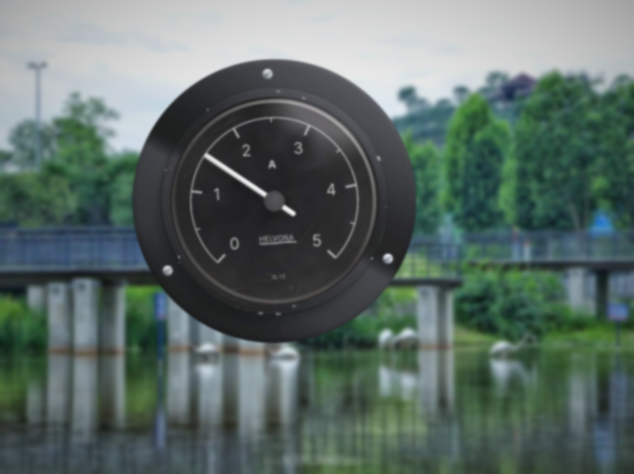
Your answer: 1.5 A
